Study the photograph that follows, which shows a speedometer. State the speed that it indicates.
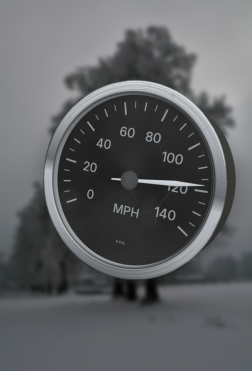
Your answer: 117.5 mph
